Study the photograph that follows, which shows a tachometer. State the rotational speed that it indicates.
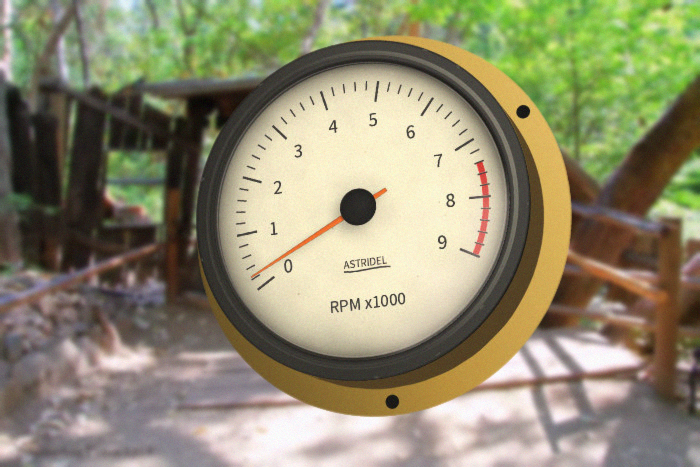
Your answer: 200 rpm
